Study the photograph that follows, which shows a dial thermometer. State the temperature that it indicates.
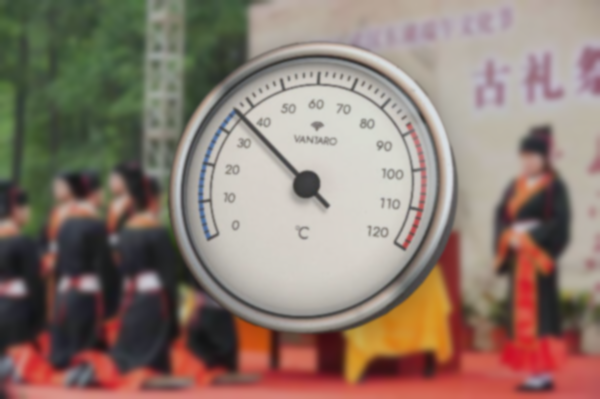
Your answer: 36 °C
